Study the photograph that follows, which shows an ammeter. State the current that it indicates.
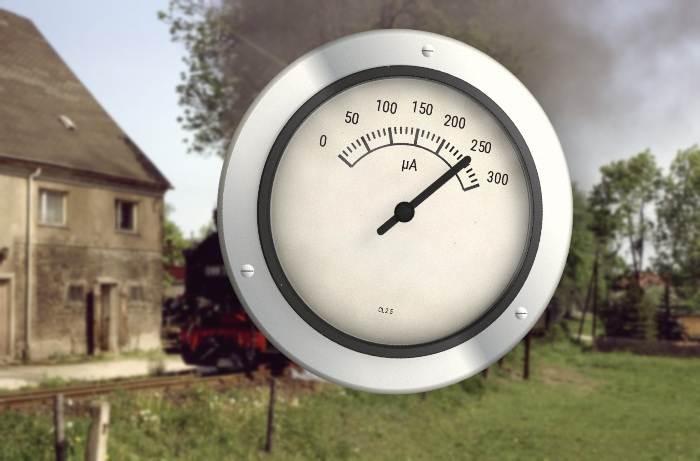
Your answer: 250 µA
